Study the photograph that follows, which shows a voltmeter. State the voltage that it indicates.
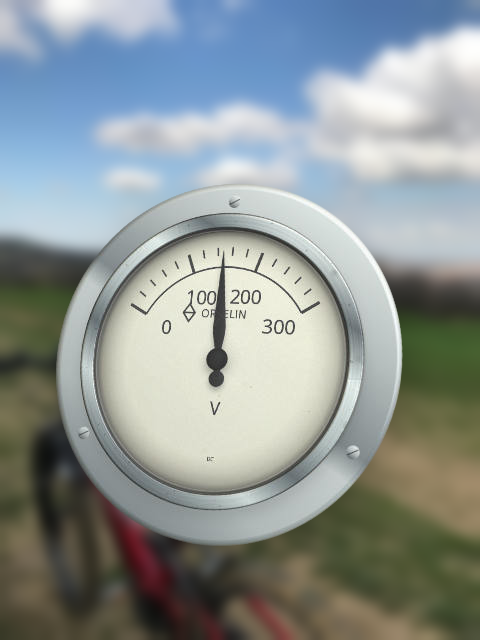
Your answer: 150 V
